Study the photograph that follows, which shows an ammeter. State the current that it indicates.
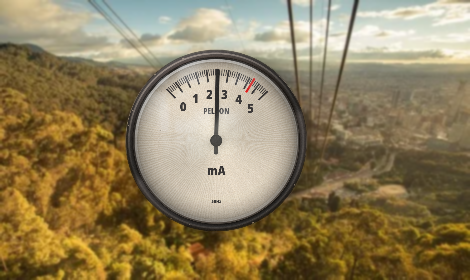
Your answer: 2.5 mA
